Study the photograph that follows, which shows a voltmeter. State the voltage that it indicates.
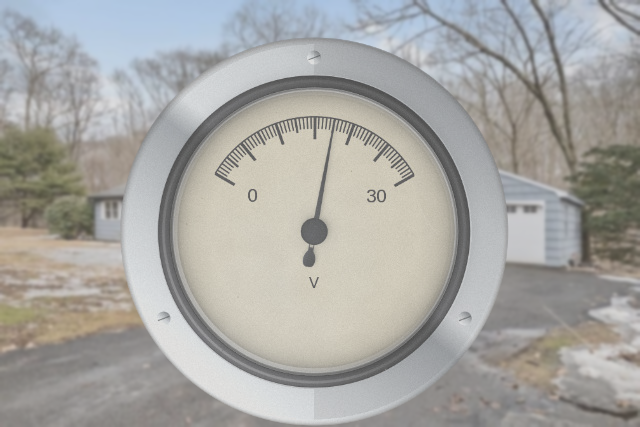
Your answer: 17.5 V
